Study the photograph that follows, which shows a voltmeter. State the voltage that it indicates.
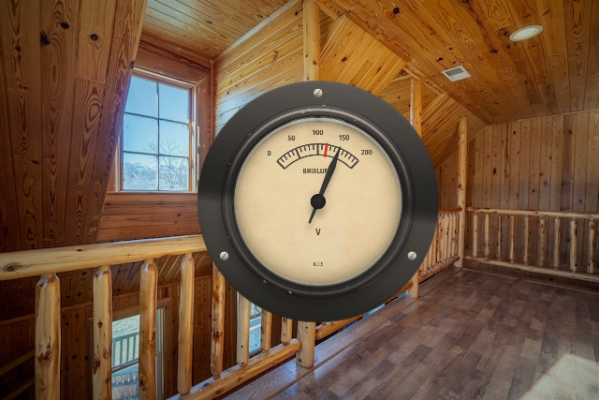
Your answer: 150 V
